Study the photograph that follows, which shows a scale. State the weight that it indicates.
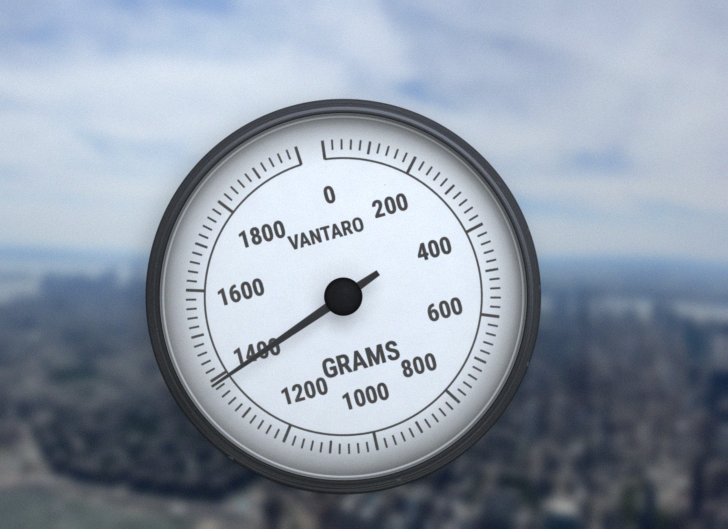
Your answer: 1390 g
